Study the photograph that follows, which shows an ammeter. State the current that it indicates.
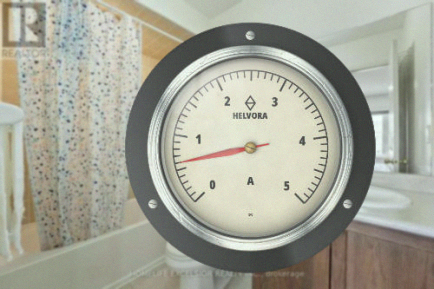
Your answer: 0.6 A
